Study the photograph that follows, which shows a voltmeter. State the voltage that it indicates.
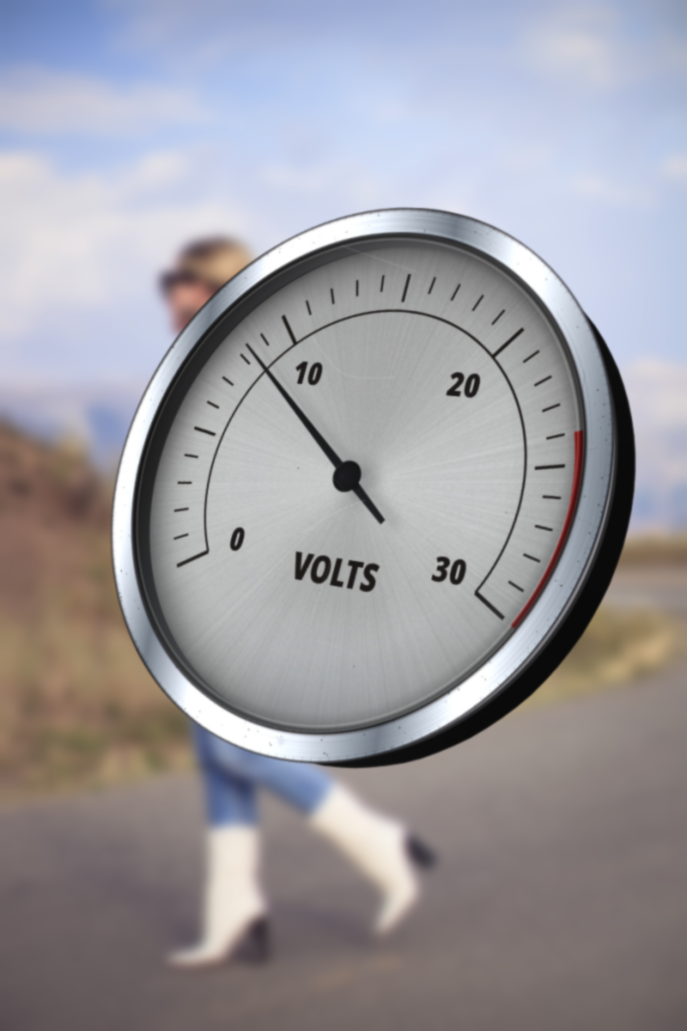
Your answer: 8.5 V
